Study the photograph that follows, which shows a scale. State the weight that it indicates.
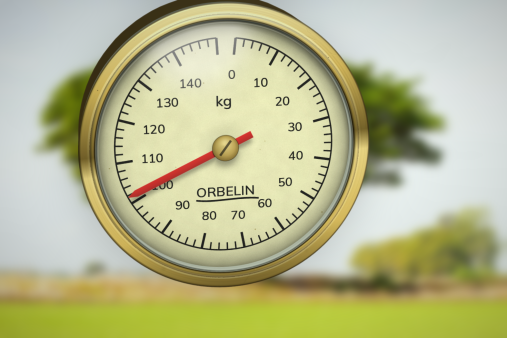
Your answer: 102 kg
